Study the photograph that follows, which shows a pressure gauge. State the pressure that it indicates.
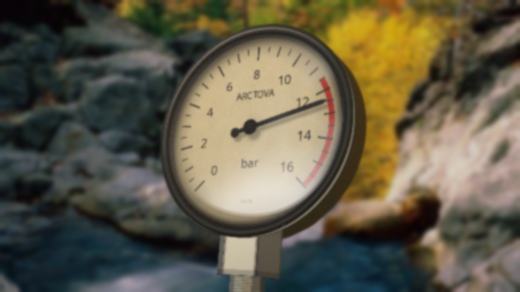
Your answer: 12.5 bar
